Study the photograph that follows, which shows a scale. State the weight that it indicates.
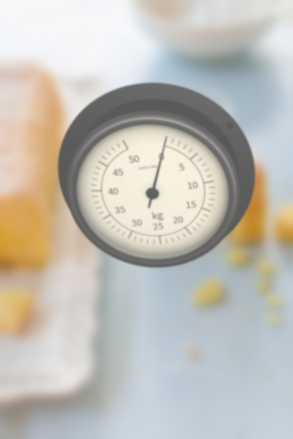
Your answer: 0 kg
